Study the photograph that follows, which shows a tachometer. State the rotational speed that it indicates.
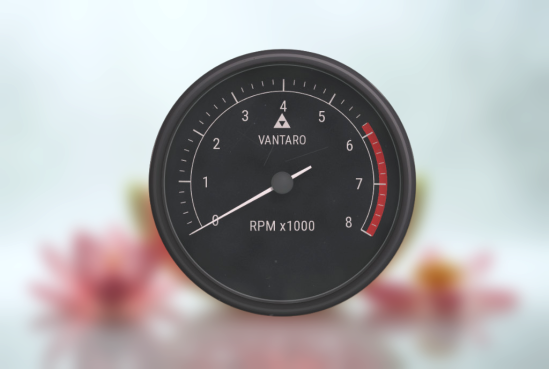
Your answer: 0 rpm
